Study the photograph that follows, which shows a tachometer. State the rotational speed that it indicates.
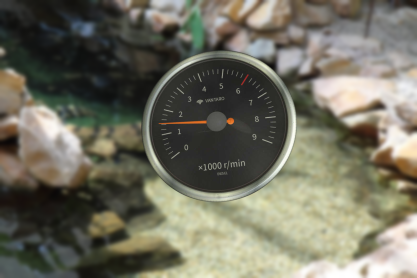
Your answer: 1400 rpm
